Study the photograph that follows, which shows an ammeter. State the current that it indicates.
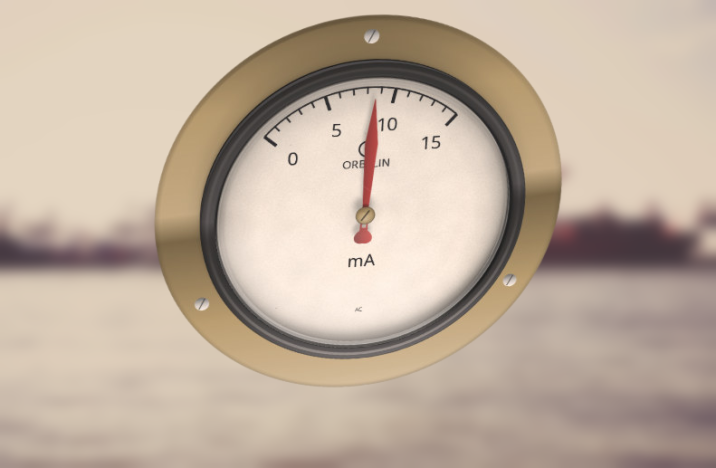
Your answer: 8.5 mA
